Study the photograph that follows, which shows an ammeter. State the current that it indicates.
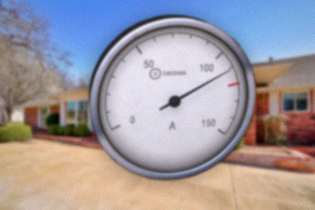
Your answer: 110 A
